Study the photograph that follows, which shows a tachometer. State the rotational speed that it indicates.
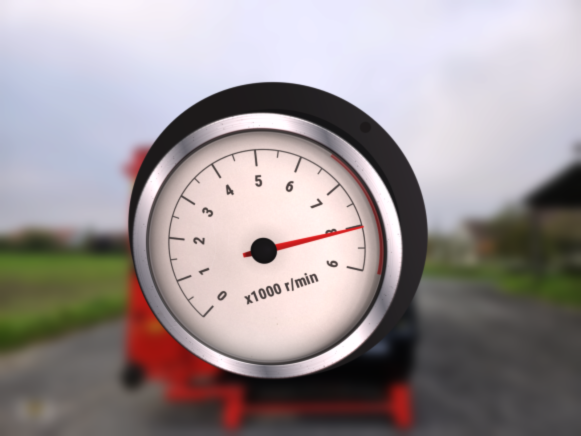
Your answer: 8000 rpm
